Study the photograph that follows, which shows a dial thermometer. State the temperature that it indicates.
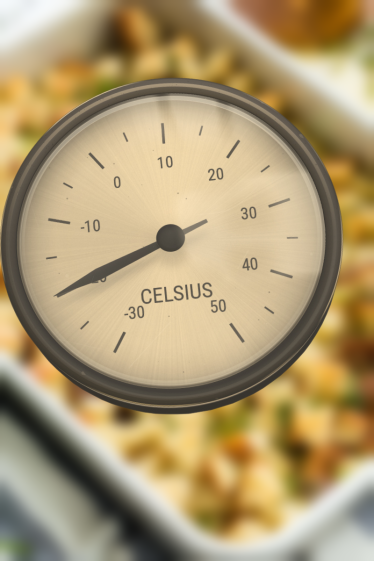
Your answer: -20 °C
